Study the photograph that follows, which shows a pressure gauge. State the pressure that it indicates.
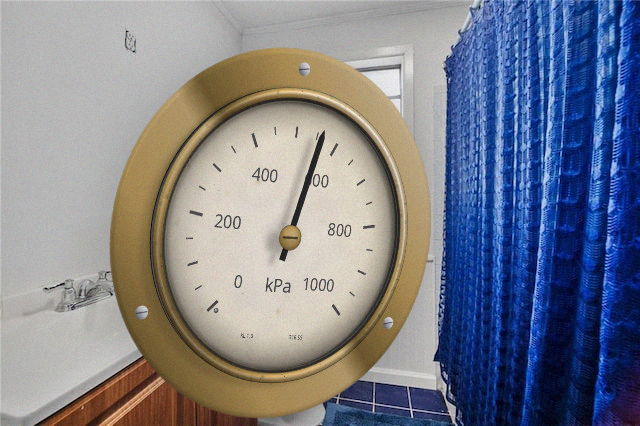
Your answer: 550 kPa
